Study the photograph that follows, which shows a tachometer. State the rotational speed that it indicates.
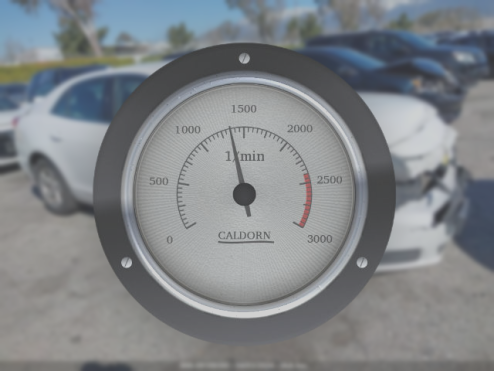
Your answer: 1350 rpm
